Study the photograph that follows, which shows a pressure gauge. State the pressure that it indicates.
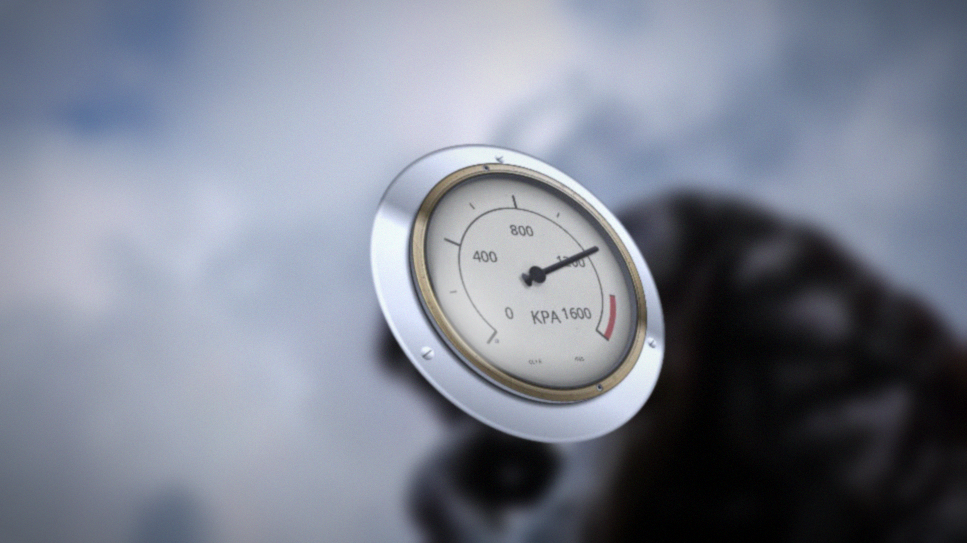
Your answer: 1200 kPa
